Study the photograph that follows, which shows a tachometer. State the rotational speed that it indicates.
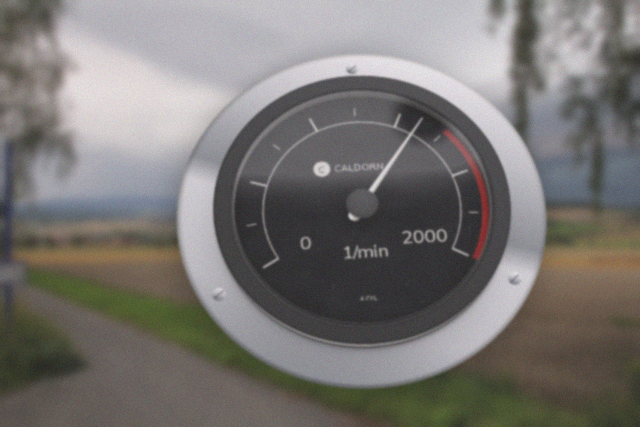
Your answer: 1300 rpm
